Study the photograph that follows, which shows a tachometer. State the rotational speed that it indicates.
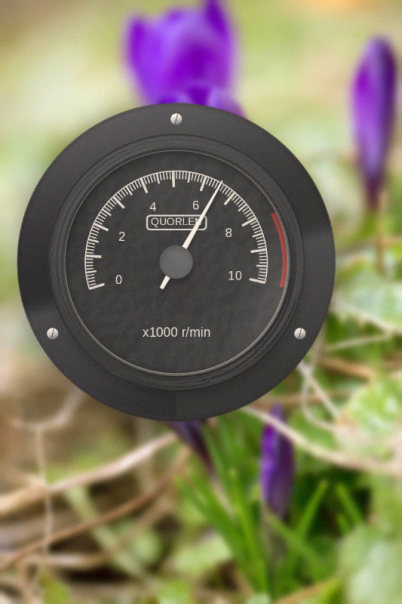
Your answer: 6500 rpm
